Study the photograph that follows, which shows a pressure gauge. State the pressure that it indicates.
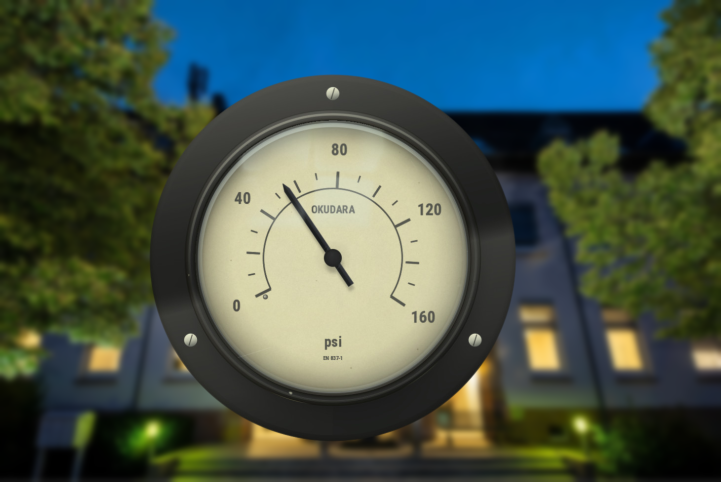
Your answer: 55 psi
